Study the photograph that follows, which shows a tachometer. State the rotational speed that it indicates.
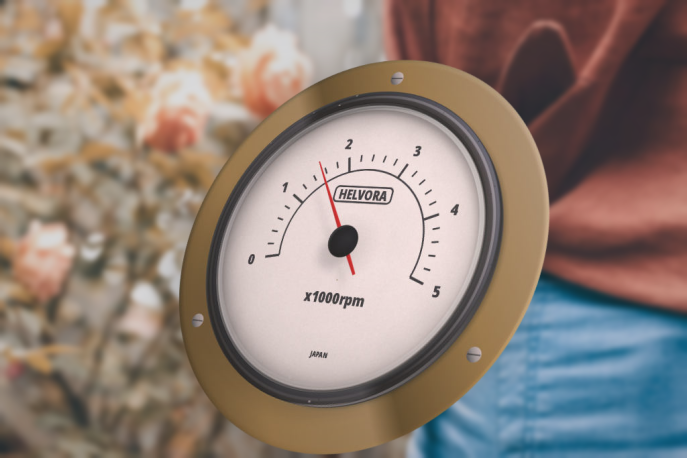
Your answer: 1600 rpm
